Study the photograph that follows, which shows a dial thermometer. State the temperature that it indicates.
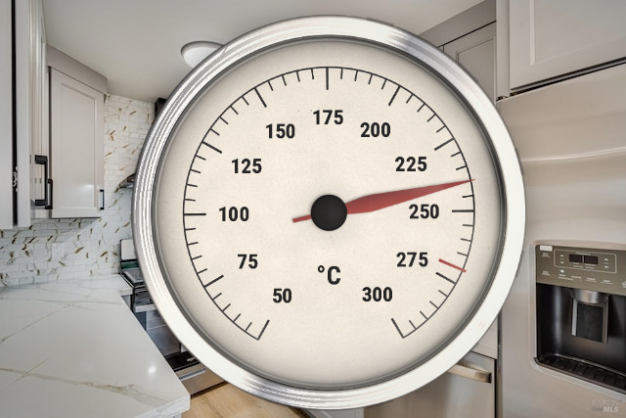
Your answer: 240 °C
